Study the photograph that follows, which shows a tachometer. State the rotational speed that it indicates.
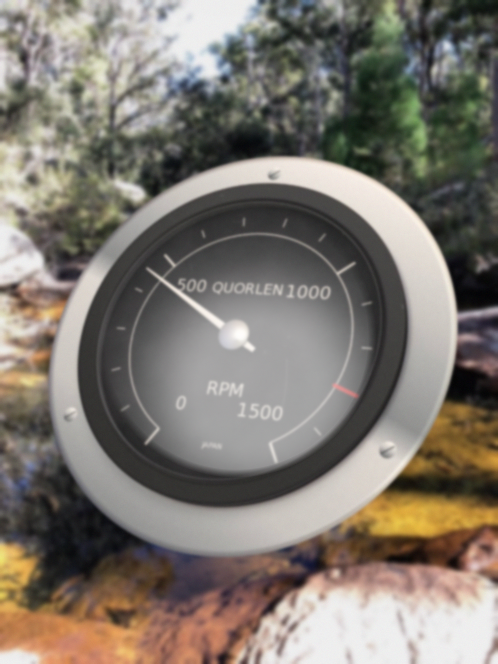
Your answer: 450 rpm
